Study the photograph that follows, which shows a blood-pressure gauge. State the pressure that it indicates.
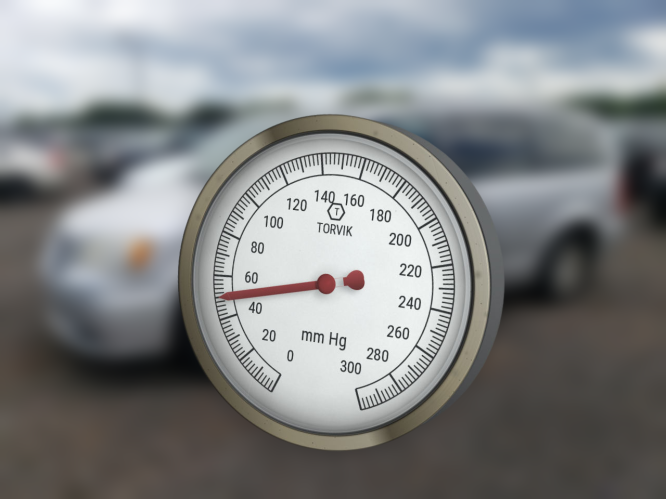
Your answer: 50 mmHg
